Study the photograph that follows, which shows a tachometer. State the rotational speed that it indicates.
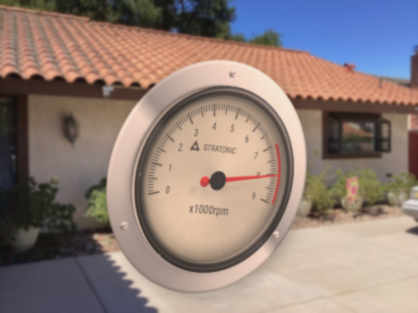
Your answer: 8000 rpm
